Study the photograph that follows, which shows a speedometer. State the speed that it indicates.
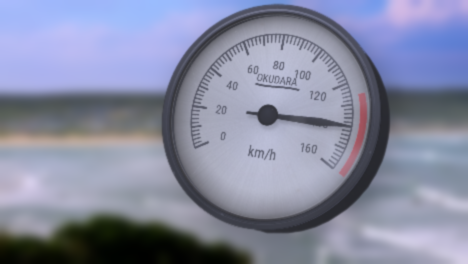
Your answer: 140 km/h
